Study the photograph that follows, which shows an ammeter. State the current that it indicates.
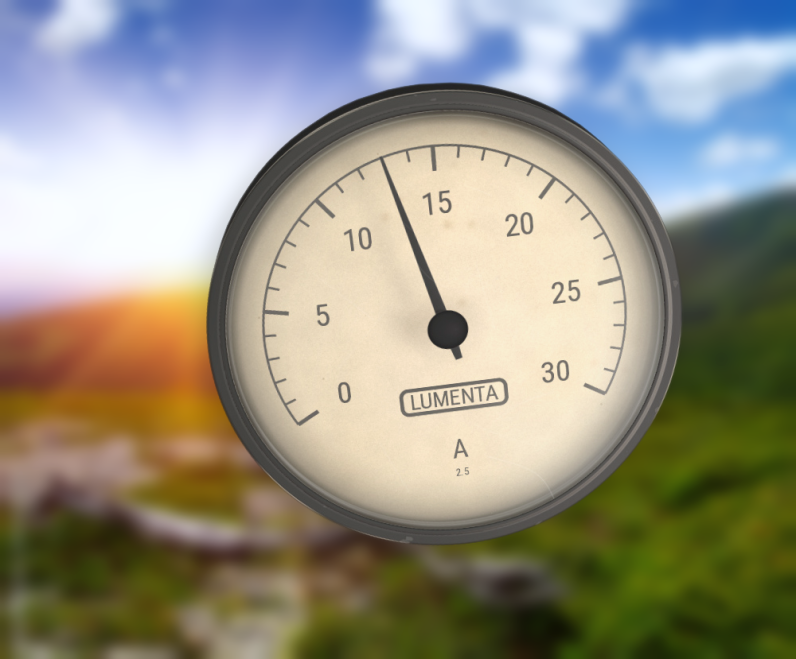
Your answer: 13 A
